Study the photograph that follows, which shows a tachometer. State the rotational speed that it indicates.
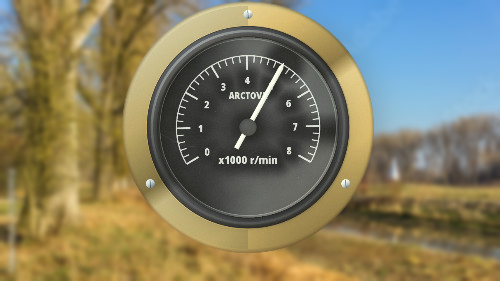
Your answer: 5000 rpm
